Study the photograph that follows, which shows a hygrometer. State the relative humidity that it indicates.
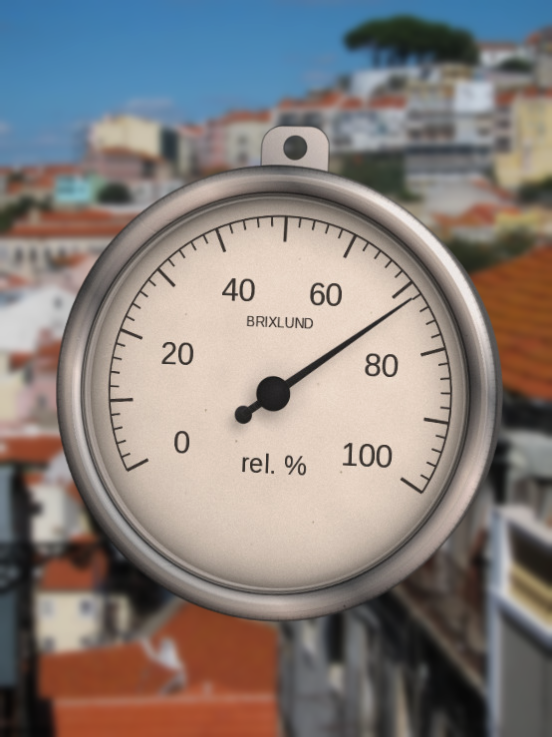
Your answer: 72 %
